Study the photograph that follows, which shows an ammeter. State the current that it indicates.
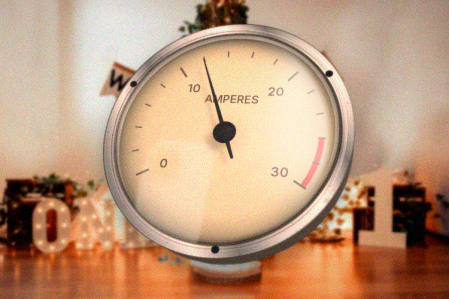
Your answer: 12 A
